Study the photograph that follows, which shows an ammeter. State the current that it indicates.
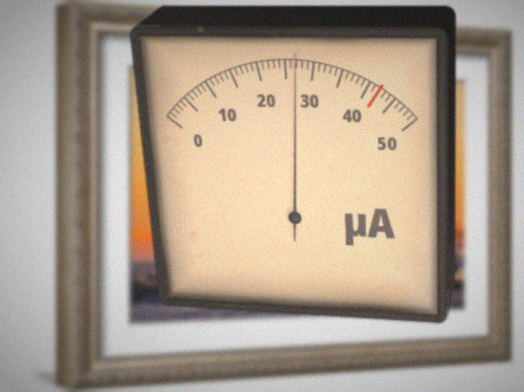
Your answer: 27 µA
